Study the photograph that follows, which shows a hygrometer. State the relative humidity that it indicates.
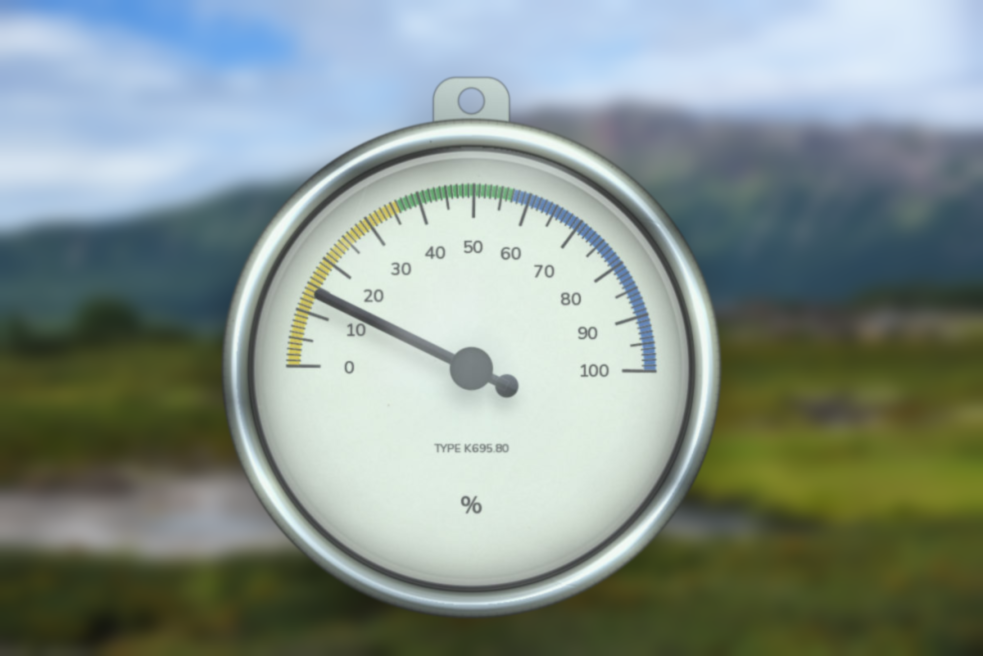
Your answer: 14 %
